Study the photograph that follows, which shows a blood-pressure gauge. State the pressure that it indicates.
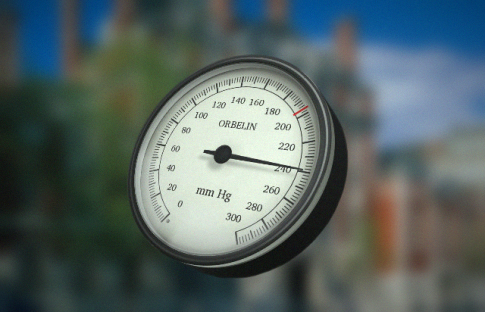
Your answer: 240 mmHg
